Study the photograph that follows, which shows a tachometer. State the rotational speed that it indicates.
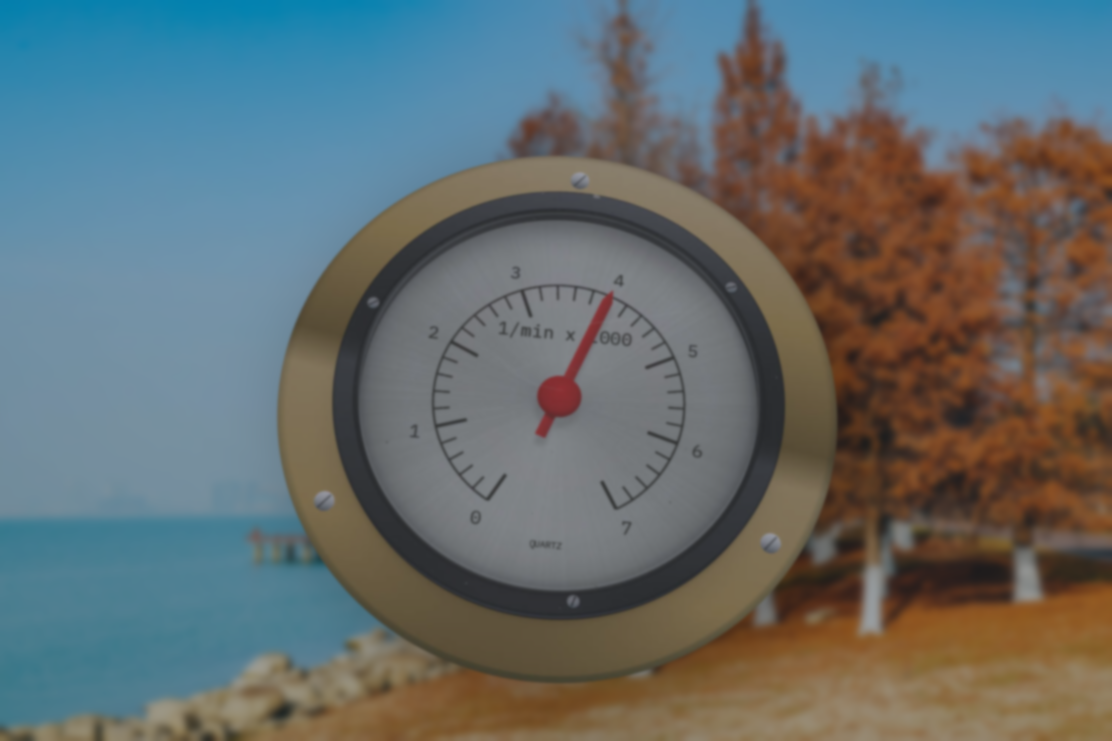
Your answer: 4000 rpm
